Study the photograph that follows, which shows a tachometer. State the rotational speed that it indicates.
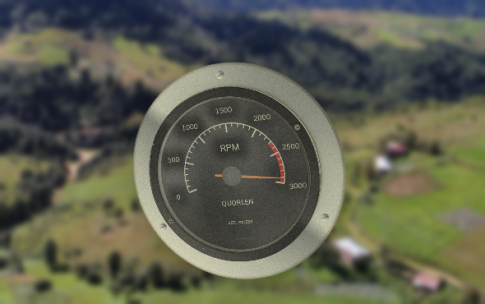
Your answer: 2900 rpm
